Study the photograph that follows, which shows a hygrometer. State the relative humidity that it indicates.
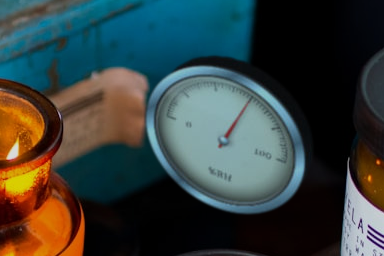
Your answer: 60 %
